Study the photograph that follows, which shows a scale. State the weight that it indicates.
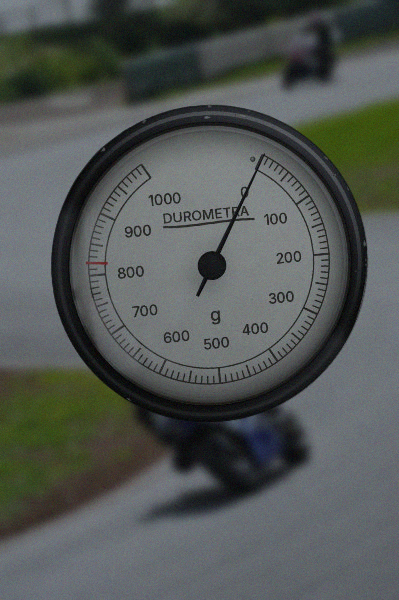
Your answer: 0 g
